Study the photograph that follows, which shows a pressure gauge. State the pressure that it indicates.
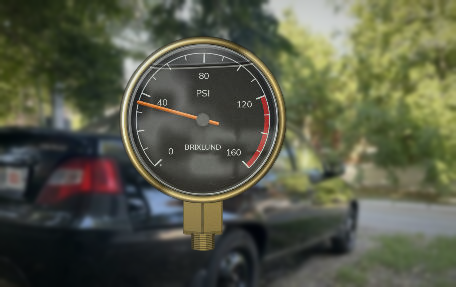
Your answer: 35 psi
